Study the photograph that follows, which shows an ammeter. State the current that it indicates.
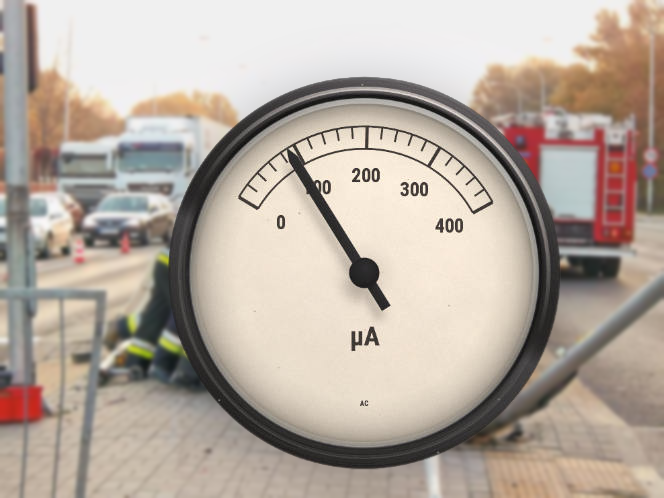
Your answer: 90 µA
